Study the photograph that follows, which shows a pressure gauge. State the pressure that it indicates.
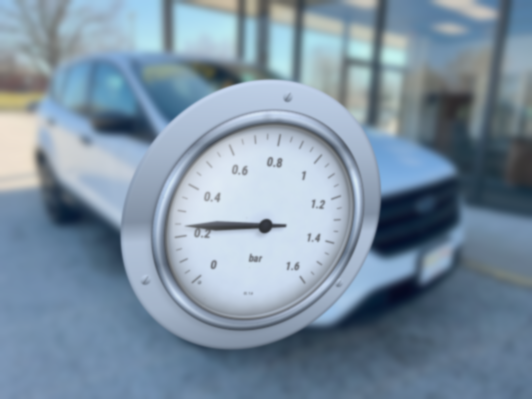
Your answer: 0.25 bar
